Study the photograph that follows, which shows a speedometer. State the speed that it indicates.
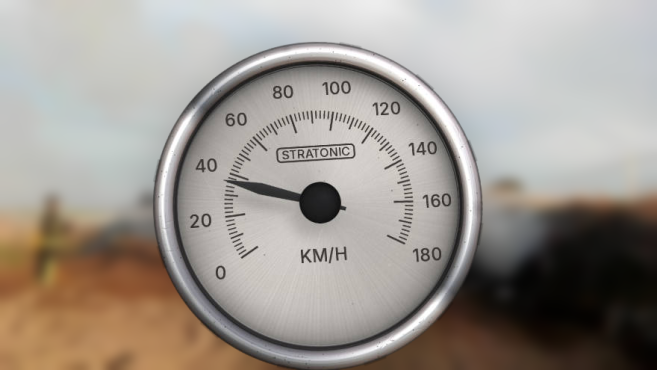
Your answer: 36 km/h
